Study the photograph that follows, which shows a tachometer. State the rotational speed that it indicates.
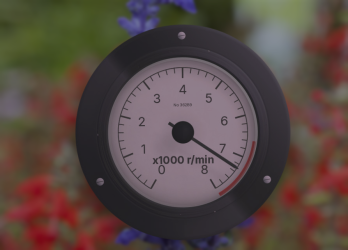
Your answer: 7300 rpm
